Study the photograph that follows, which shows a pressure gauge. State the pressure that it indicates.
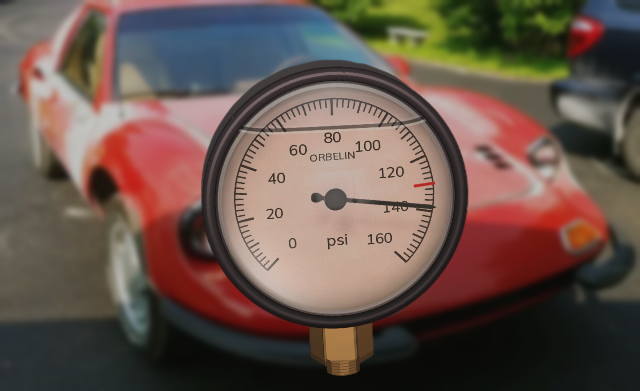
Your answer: 138 psi
